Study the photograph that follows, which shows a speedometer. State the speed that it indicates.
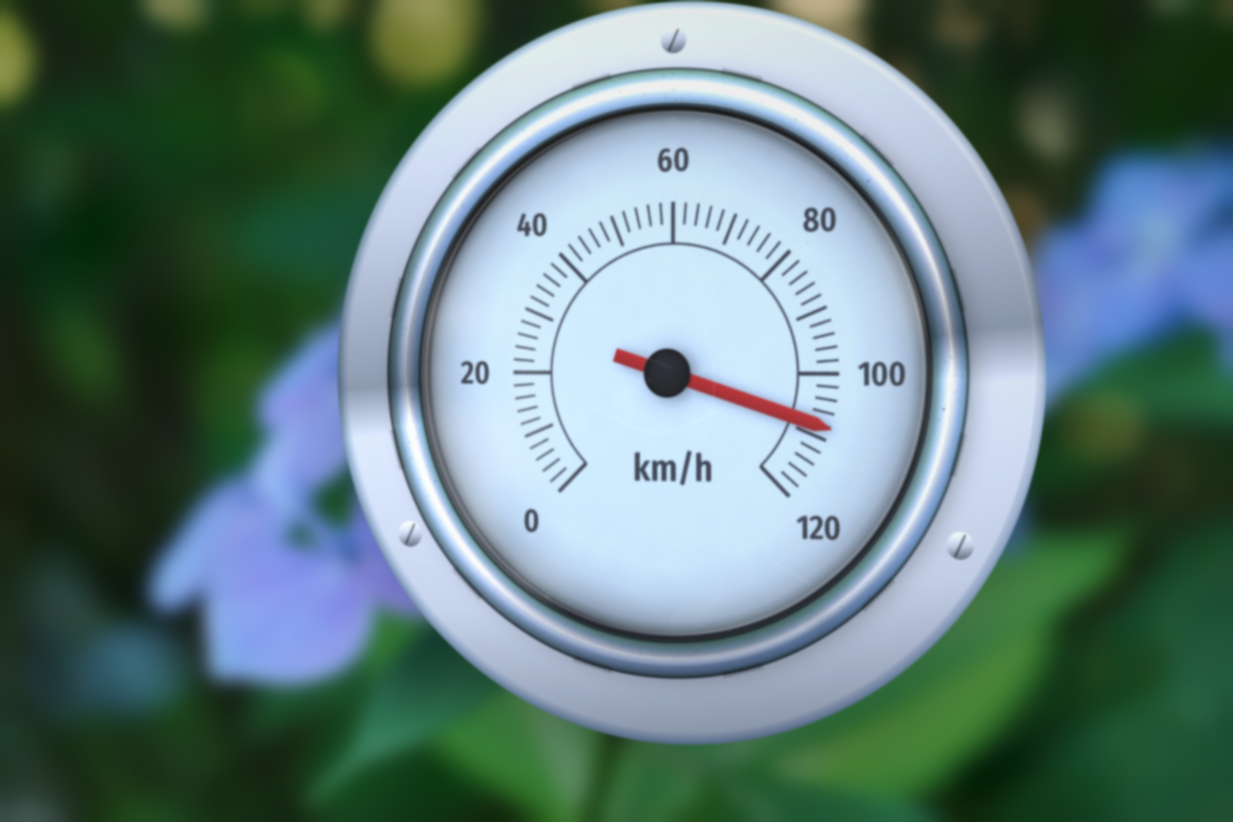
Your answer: 108 km/h
